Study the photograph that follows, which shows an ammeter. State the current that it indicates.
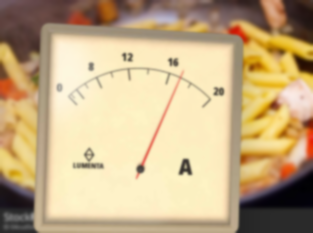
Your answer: 17 A
